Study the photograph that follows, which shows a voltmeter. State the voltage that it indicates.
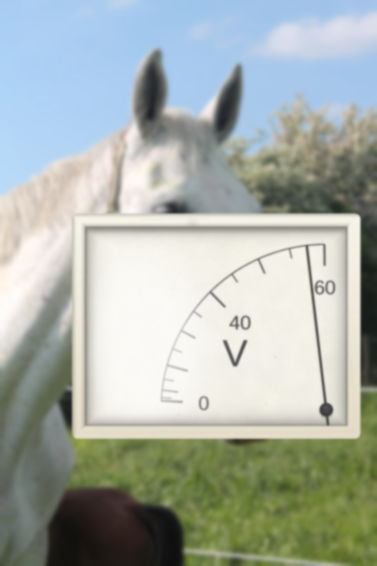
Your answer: 57.5 V
